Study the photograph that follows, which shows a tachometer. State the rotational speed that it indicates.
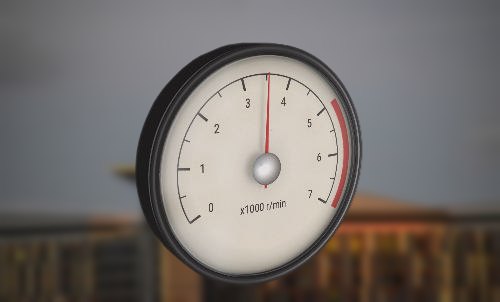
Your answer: 3500 rpm
